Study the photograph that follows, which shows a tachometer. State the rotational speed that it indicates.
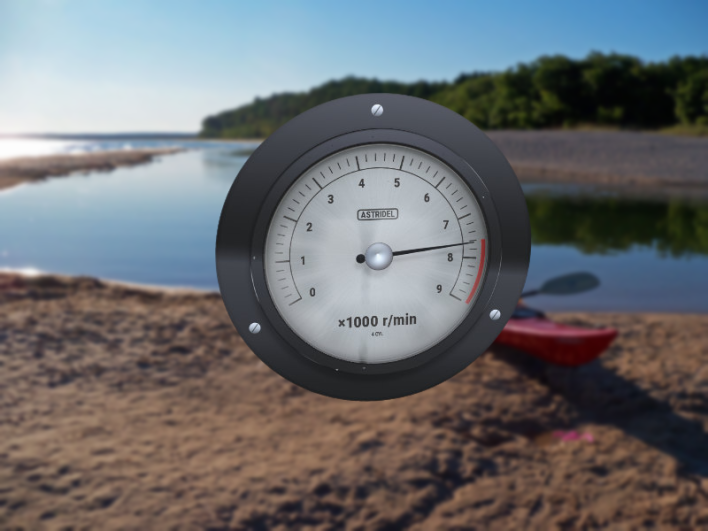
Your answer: 7600 rpm
